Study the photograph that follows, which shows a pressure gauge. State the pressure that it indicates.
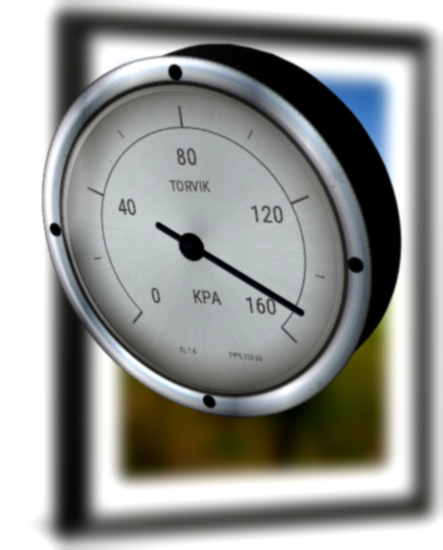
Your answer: 150 kPa
